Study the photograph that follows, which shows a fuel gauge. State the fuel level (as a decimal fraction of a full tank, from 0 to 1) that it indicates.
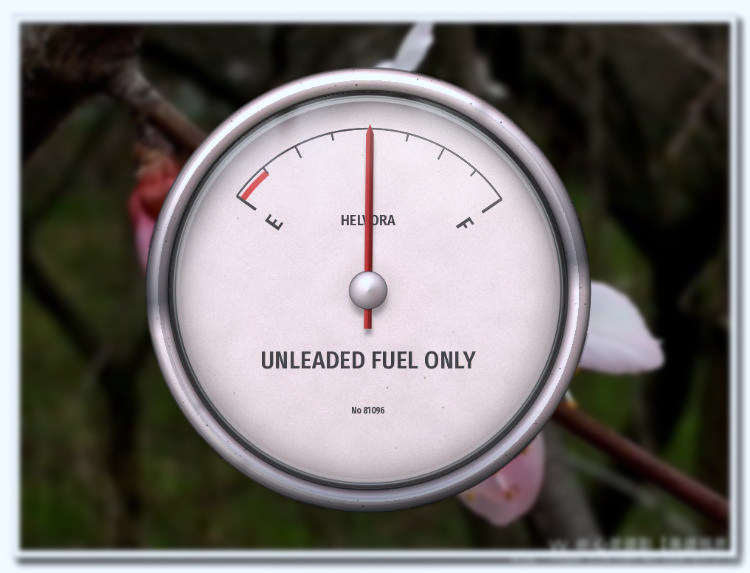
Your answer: 0.5
